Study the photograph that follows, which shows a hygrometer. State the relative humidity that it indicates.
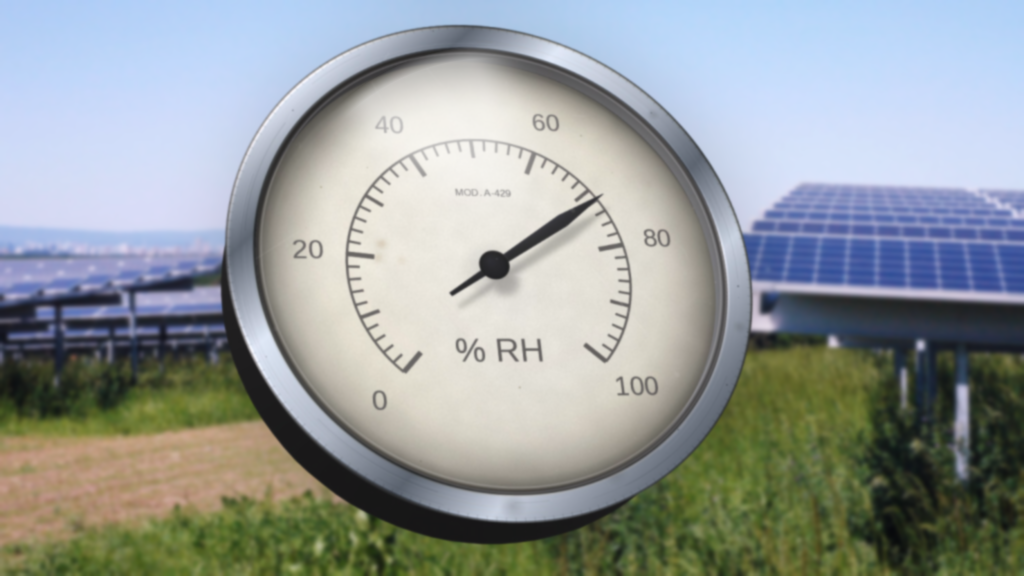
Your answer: 72 %
